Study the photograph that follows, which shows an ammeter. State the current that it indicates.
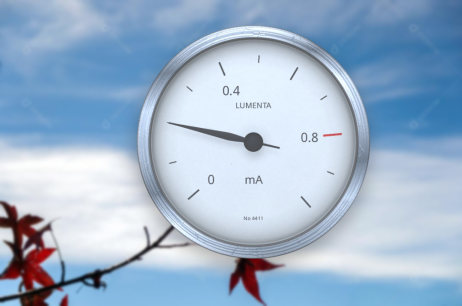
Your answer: 0.2 mA
